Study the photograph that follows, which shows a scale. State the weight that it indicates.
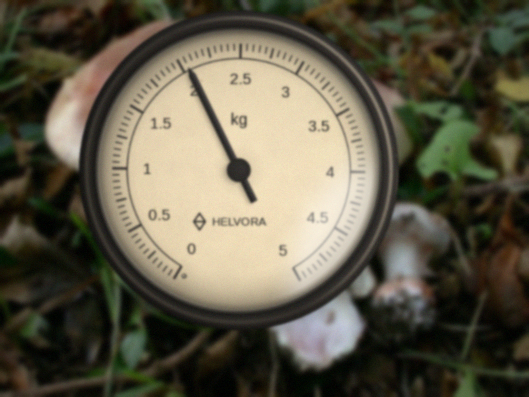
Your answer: 2.05 kg
